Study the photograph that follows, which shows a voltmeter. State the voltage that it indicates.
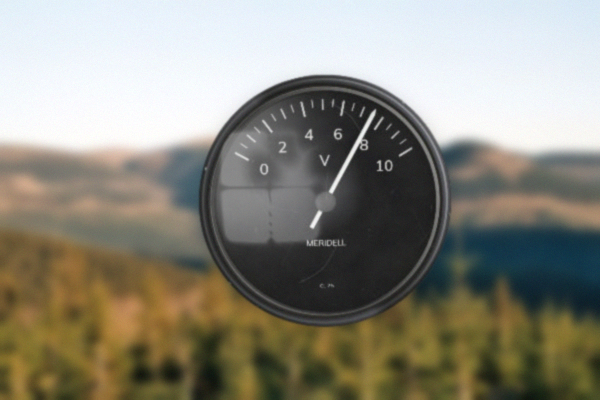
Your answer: 7.5 V
